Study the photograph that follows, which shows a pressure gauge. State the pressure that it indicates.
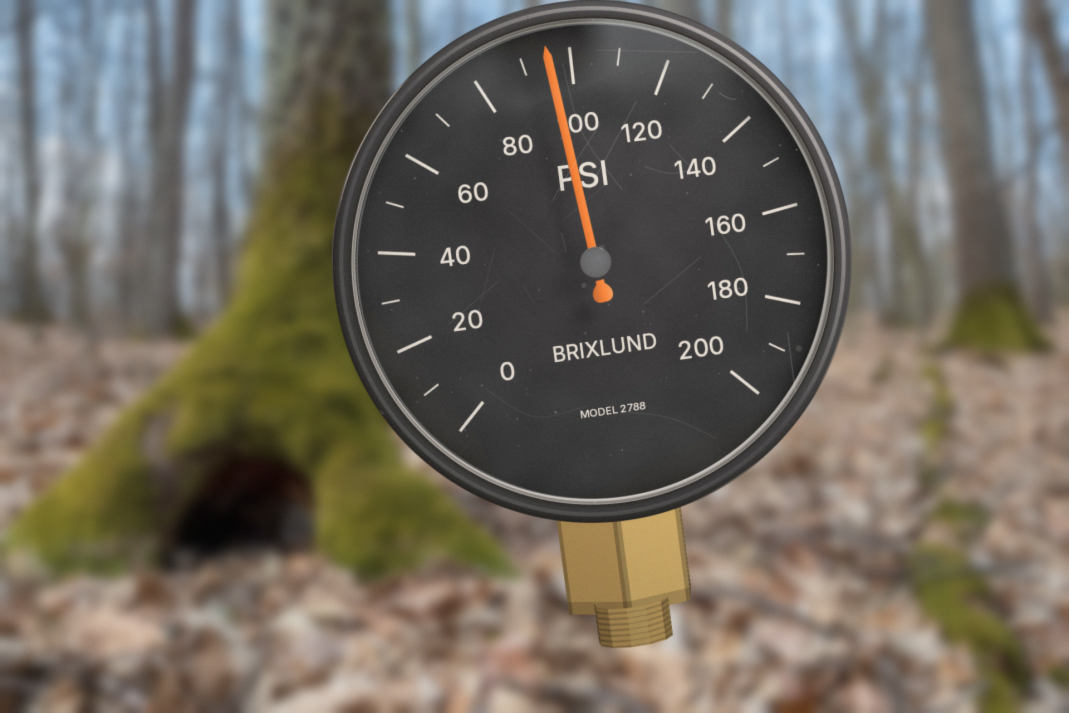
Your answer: 95 psi
